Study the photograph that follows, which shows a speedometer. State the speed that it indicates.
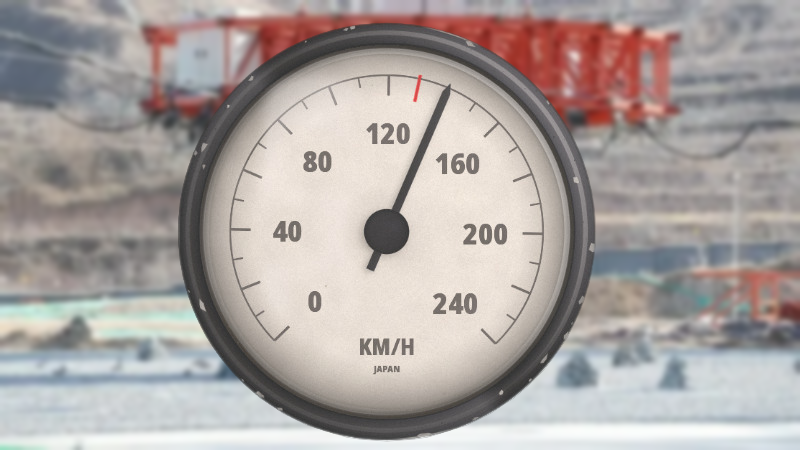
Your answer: 140 km/h
